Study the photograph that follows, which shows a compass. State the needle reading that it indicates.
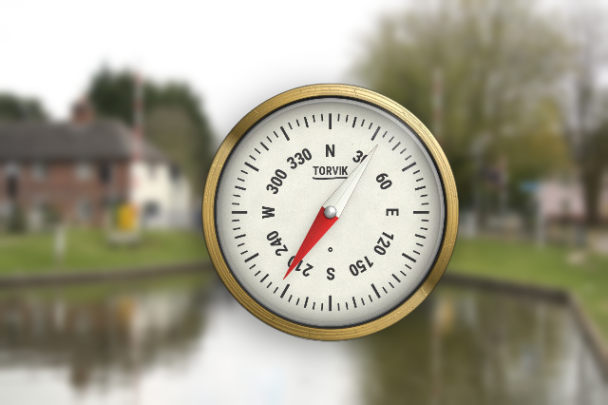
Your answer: 215 °
